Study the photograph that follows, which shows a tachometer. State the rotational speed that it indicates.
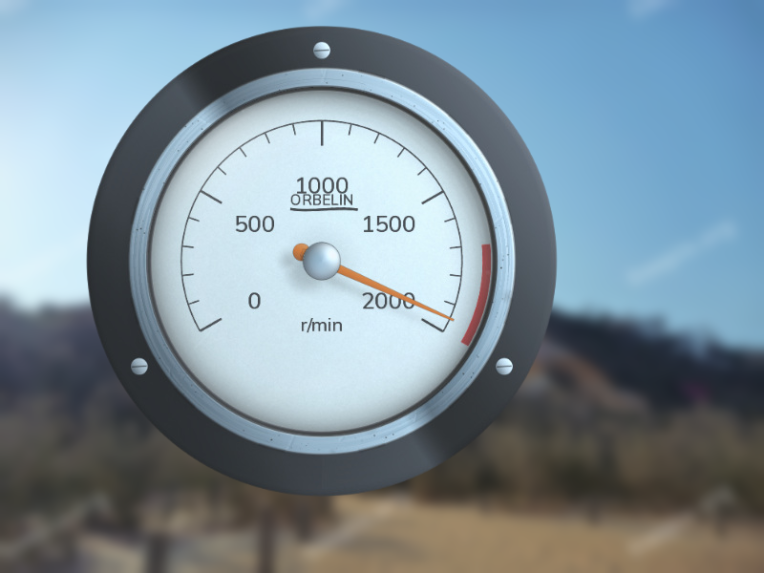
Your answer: 1950 rpm
